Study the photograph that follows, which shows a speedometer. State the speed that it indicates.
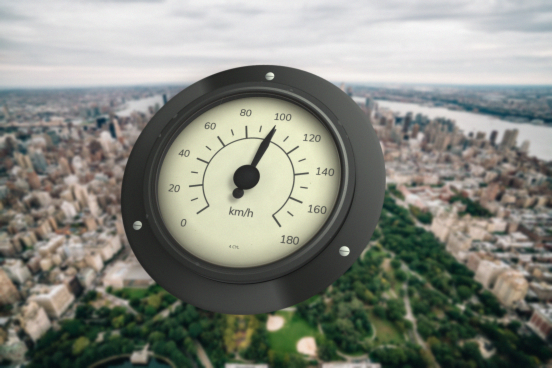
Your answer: 100 km/h
